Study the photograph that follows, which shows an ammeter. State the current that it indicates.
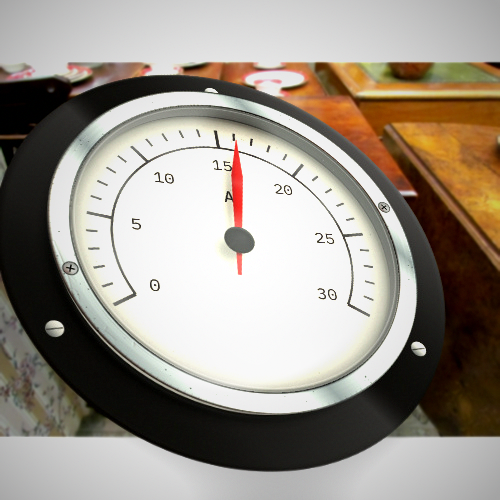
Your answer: 16 A
